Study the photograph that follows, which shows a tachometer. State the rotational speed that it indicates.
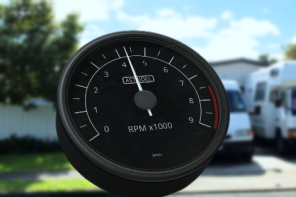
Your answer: 4250 rpm
